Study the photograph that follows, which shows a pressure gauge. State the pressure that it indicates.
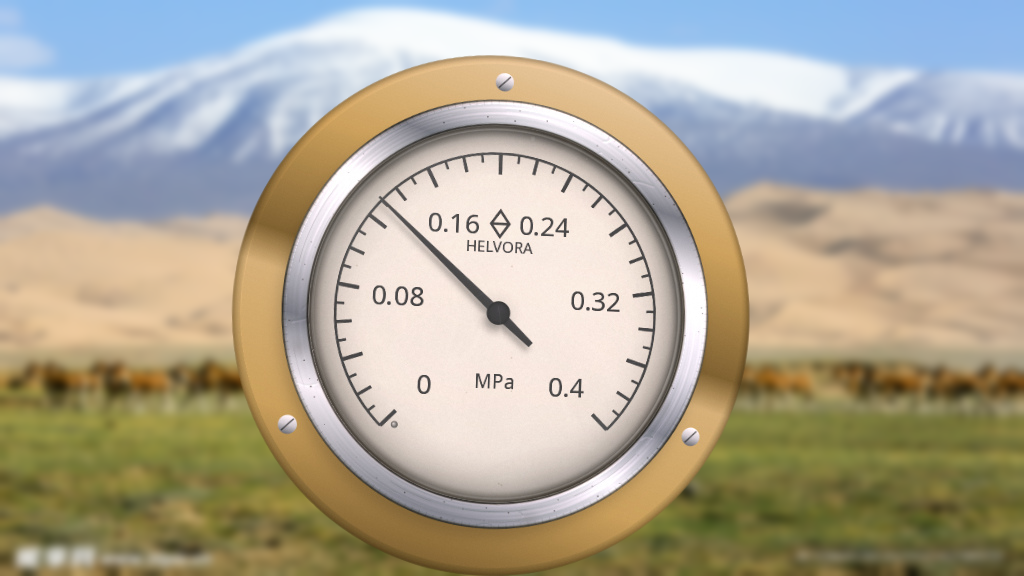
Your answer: 0.13 MPa
